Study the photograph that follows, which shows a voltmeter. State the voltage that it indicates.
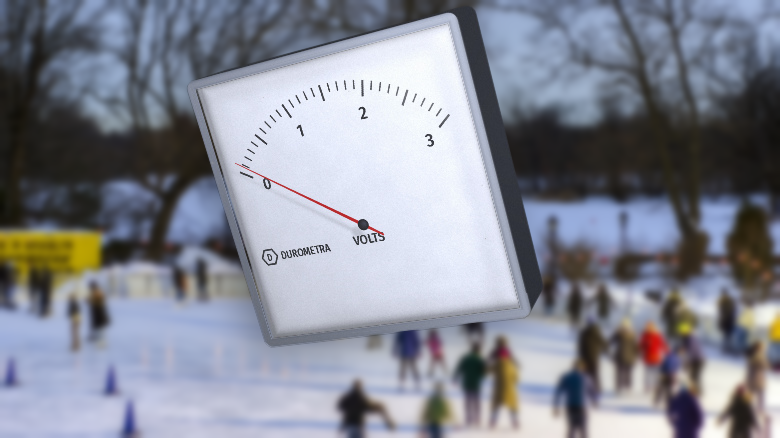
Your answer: 0.1 V
